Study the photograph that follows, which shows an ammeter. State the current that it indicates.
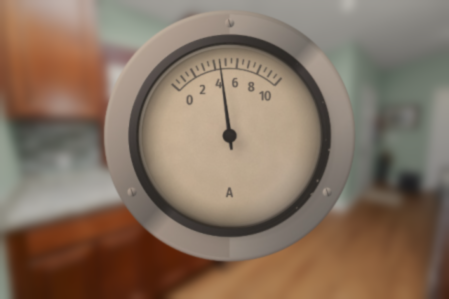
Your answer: 4.5 A
